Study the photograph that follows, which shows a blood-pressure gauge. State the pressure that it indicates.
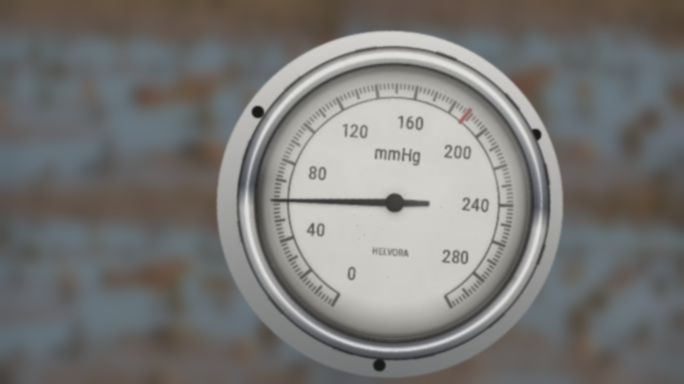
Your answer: 60 mmHg
